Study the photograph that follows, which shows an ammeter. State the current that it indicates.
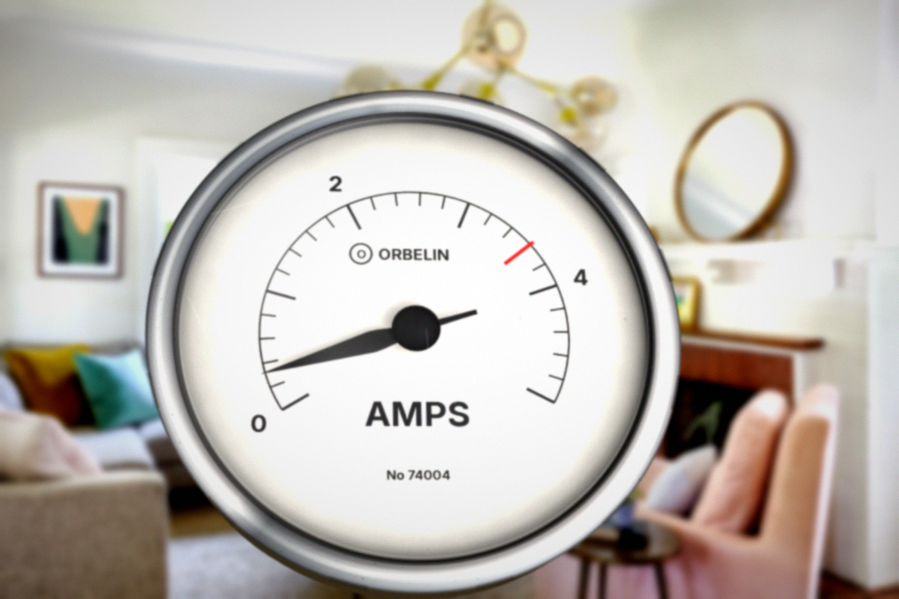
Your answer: 0.3 A
